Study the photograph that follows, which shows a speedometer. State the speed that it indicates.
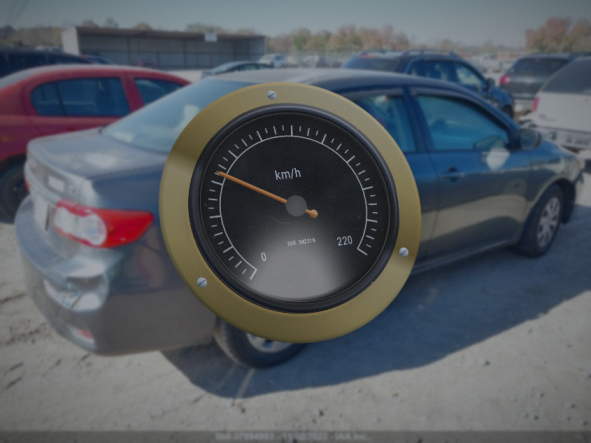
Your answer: 65 km/h
